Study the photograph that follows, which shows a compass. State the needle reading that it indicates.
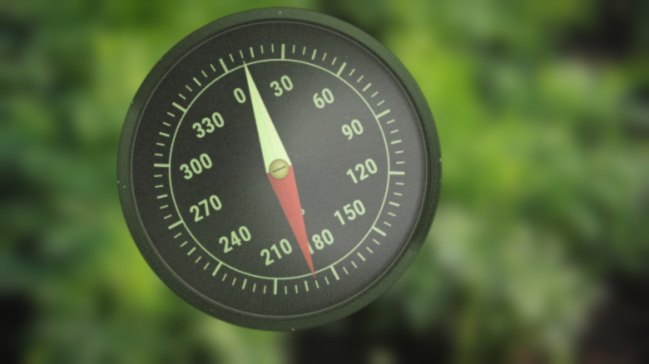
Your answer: 190 °
